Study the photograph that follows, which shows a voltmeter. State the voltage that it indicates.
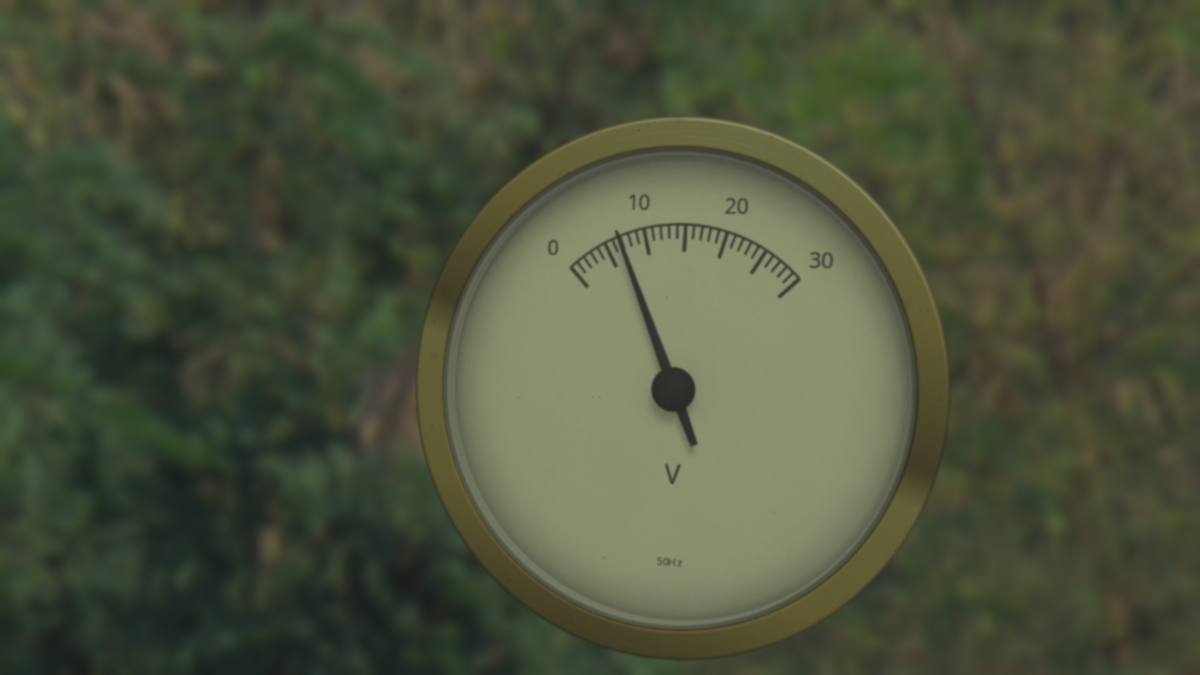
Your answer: 7 V
